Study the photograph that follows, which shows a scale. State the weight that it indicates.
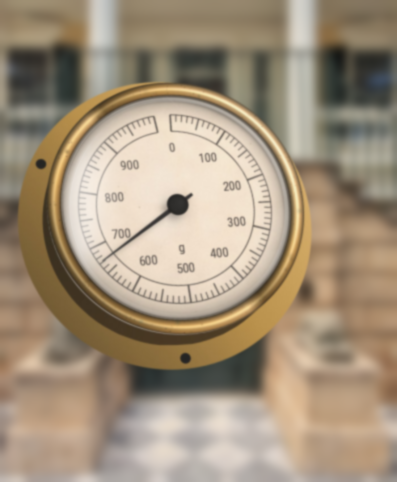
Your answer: 670 g
